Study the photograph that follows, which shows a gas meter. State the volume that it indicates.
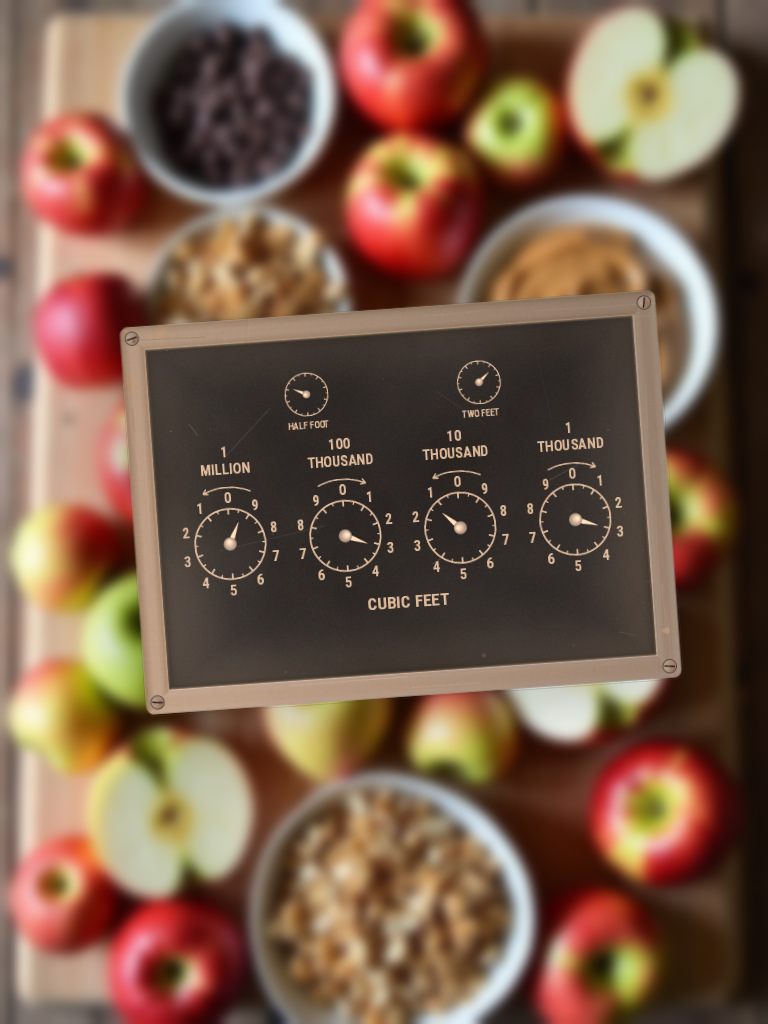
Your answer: 931300 ft³
